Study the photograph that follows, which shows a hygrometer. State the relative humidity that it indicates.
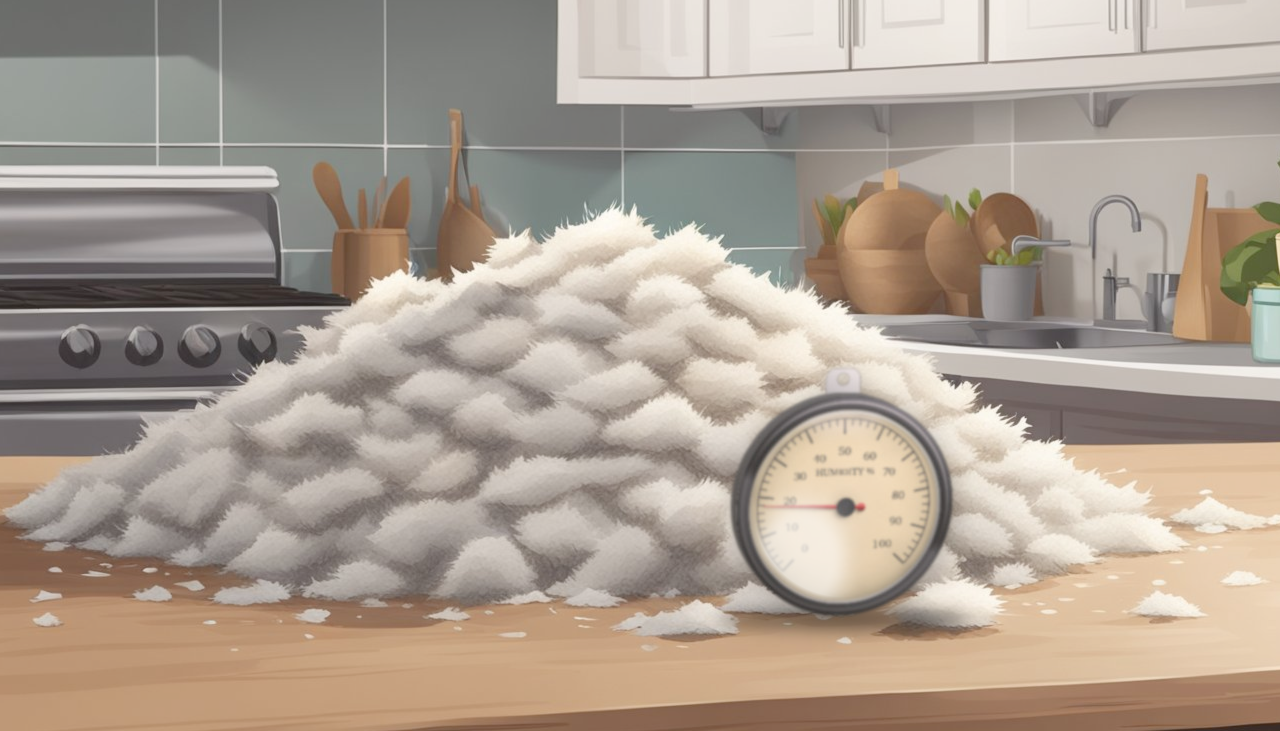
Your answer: 18 %
